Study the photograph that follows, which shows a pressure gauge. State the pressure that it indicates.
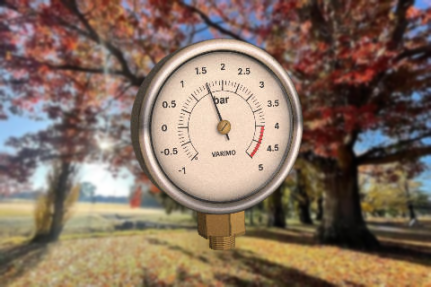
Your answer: 1.5 bar
